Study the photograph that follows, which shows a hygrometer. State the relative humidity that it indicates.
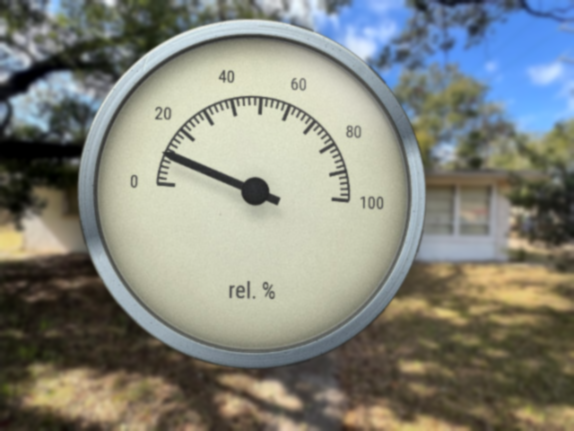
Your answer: 10 %
